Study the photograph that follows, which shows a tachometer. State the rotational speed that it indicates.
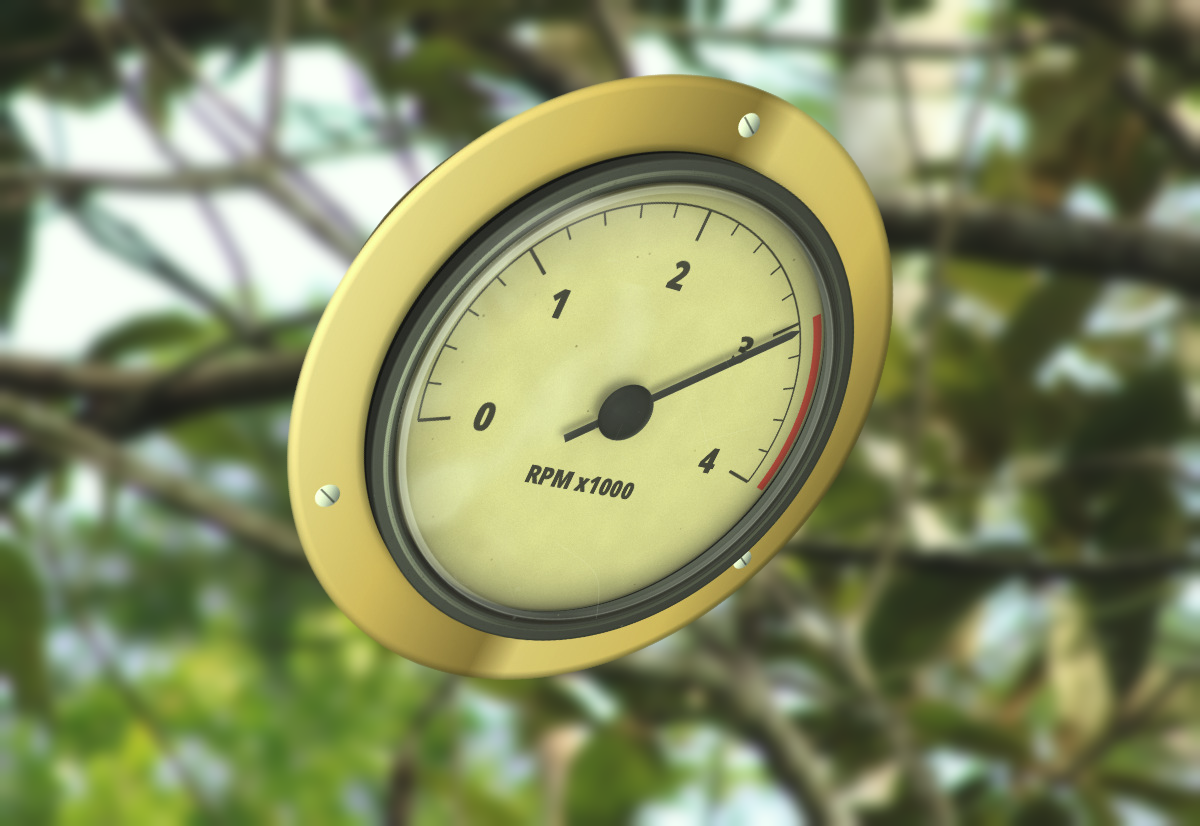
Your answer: 3000 rpm
